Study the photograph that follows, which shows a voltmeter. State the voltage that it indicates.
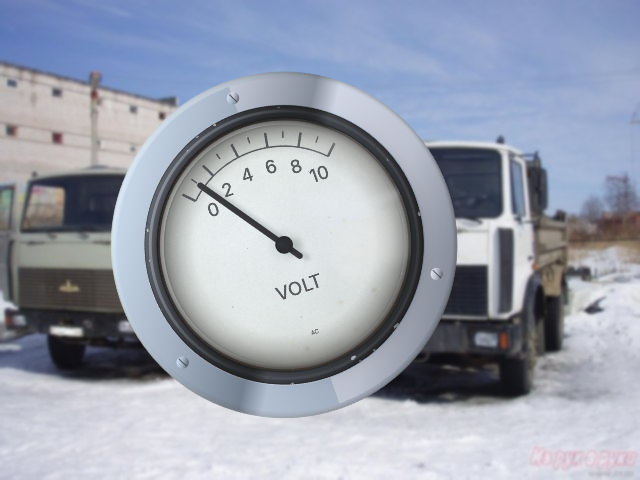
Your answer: 1 V
